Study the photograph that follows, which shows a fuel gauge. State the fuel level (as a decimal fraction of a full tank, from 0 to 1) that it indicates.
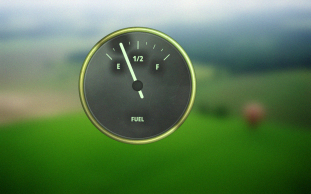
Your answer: 0.25
